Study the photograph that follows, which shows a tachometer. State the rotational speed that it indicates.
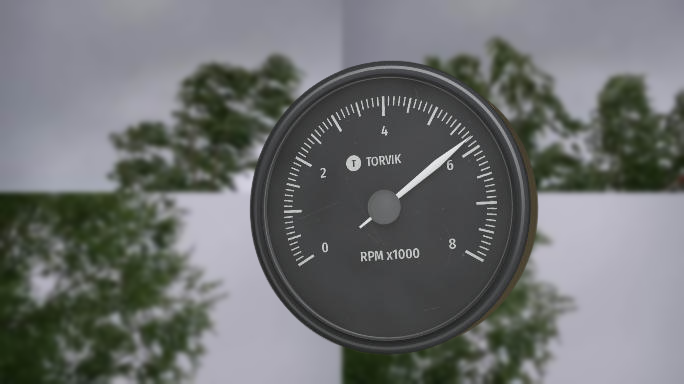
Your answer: 5800 rpm
